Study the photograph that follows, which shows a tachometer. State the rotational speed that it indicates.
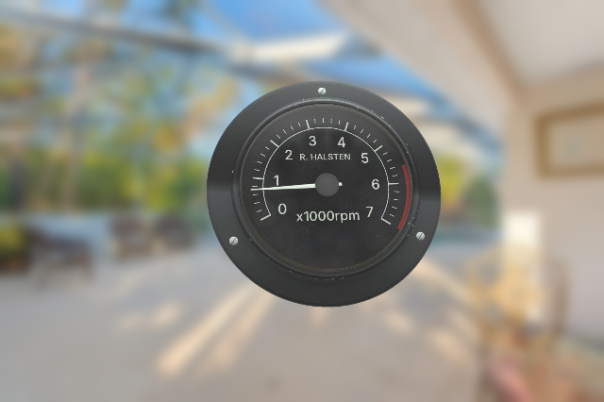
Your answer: 700 rpm
